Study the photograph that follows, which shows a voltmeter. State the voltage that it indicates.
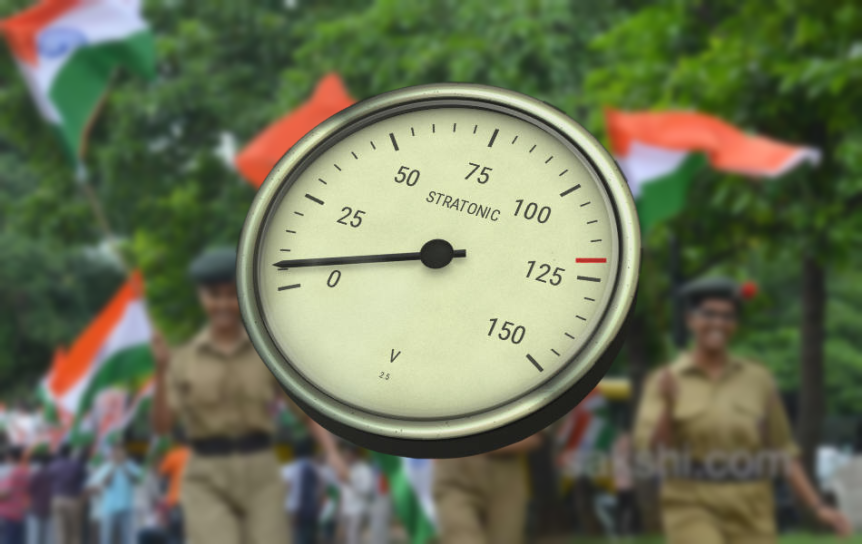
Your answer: 5 V
